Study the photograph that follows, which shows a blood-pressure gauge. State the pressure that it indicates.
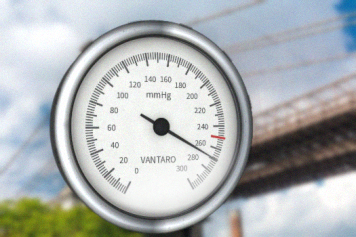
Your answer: 270 mmHg
